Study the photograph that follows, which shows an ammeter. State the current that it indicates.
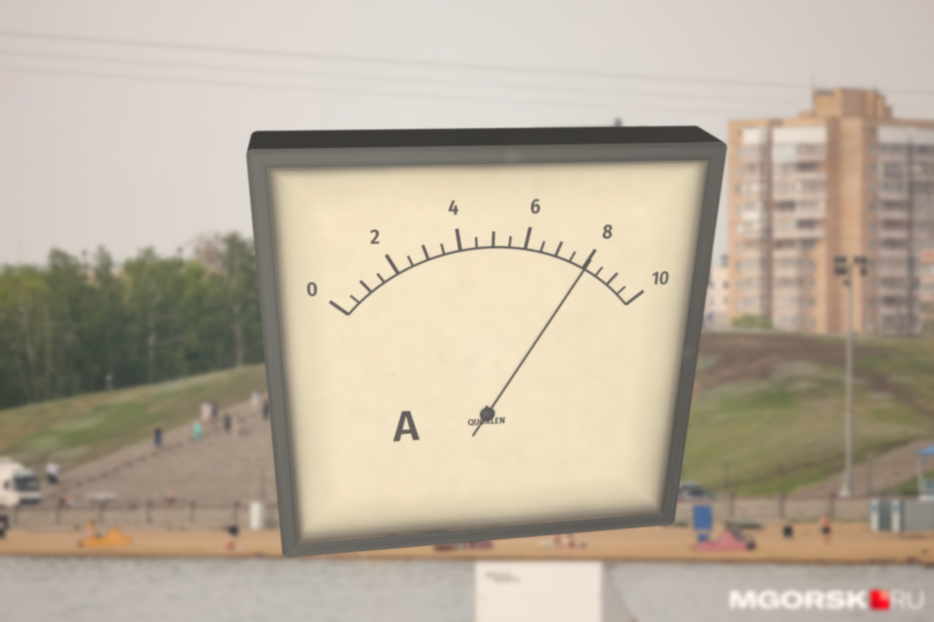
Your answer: 8 A
